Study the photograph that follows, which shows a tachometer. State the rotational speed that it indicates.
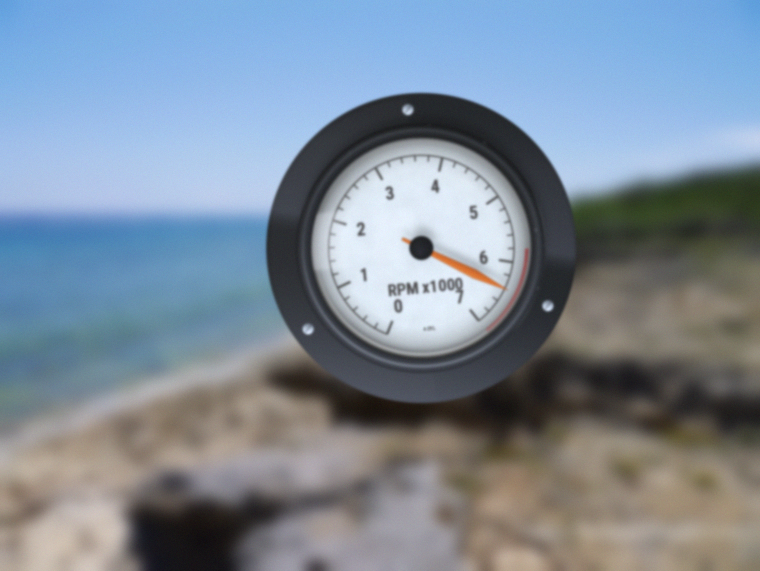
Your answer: 6400 rpm
